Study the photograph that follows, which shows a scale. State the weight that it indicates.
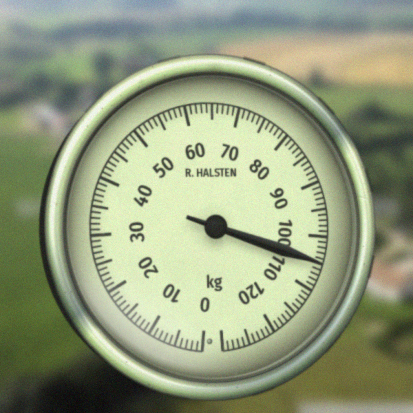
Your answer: 105 kg
